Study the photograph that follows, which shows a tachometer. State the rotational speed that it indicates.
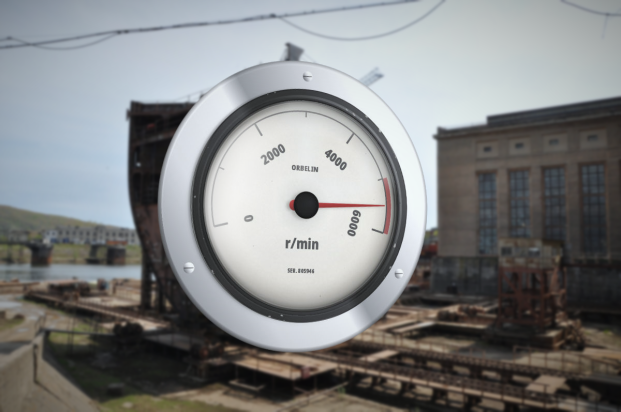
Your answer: 5500 rpm
